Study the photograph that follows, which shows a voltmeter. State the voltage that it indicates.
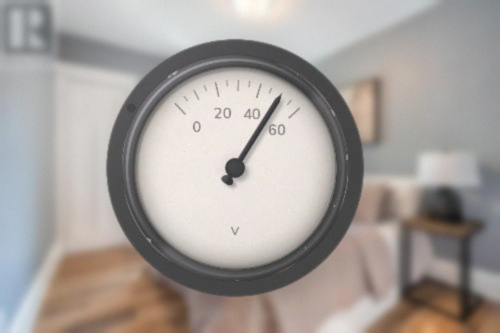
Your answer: 50 V
